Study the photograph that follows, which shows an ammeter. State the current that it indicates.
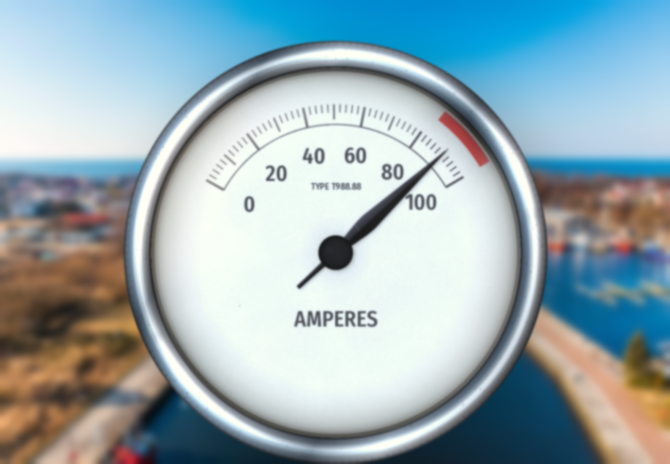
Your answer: 90 A
